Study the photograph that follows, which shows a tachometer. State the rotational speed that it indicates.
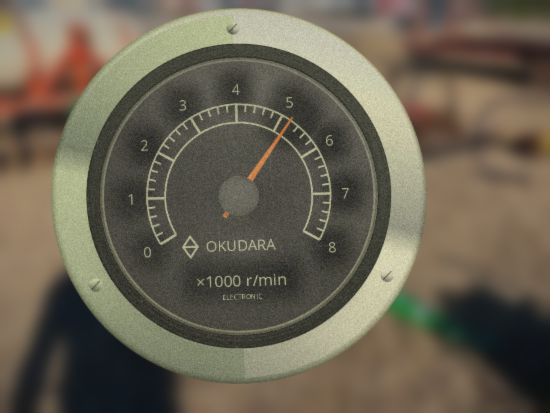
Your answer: 5200 rpm
